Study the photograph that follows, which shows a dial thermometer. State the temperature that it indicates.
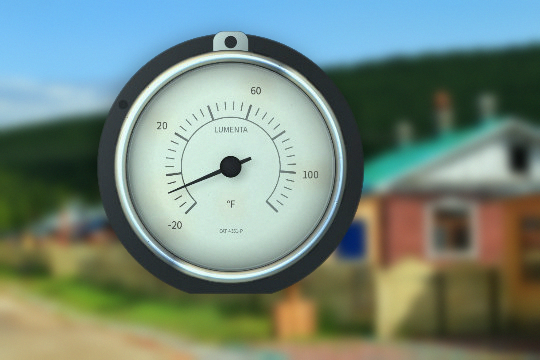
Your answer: -8 °F
